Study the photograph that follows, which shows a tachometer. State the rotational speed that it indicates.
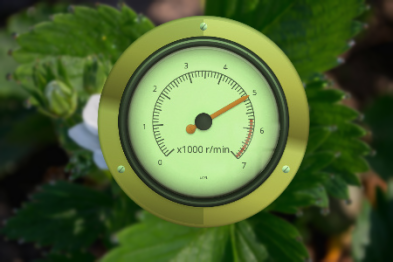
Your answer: 5000 rpm
